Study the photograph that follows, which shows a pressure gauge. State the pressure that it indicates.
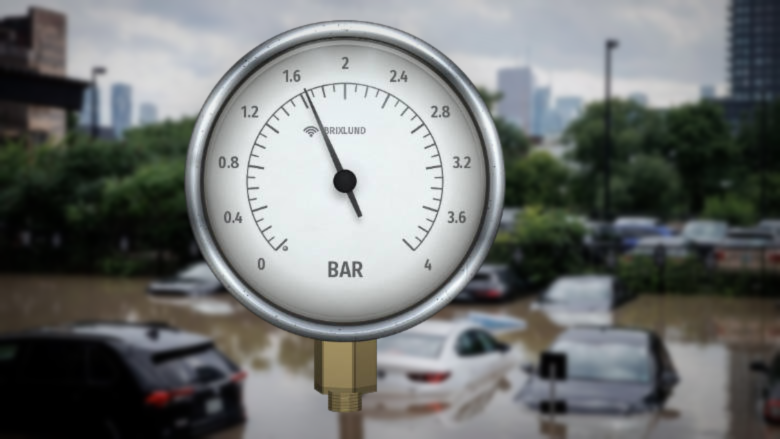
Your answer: 1.65 bar
